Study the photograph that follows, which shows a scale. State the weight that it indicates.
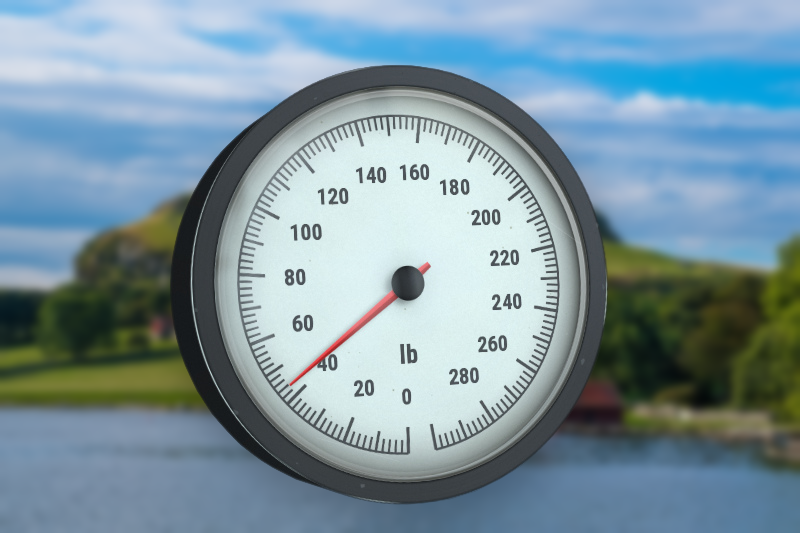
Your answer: 44 lb
